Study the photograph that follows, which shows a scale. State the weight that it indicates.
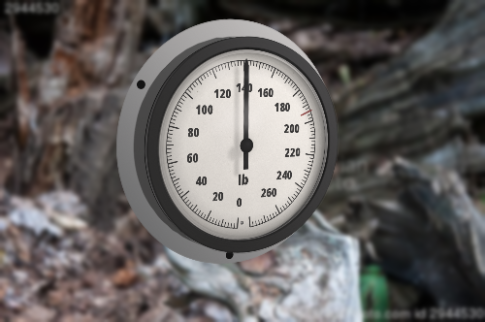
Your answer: 140 lb
